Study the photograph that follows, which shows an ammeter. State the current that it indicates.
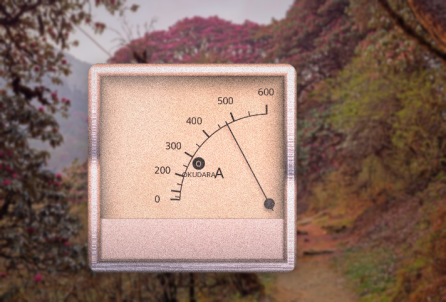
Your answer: 475 A
